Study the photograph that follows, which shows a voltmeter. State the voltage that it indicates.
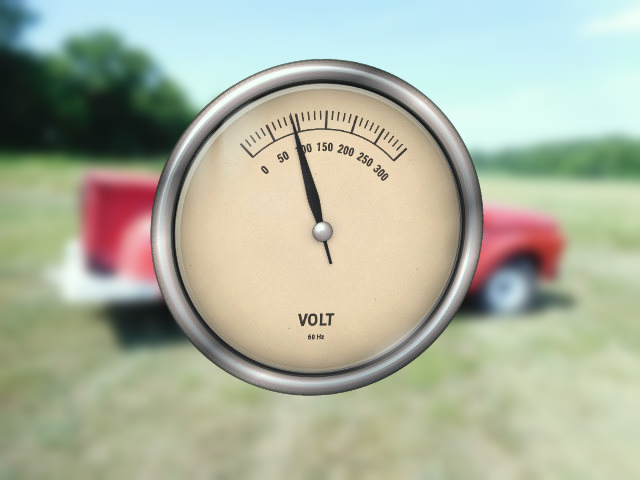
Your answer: 90 V
